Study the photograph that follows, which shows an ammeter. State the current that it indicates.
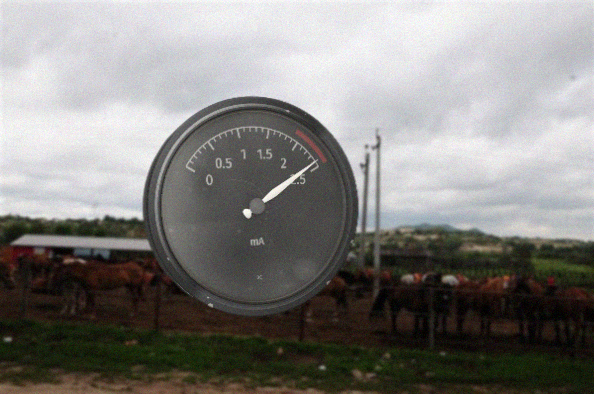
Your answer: 2.4 mA
